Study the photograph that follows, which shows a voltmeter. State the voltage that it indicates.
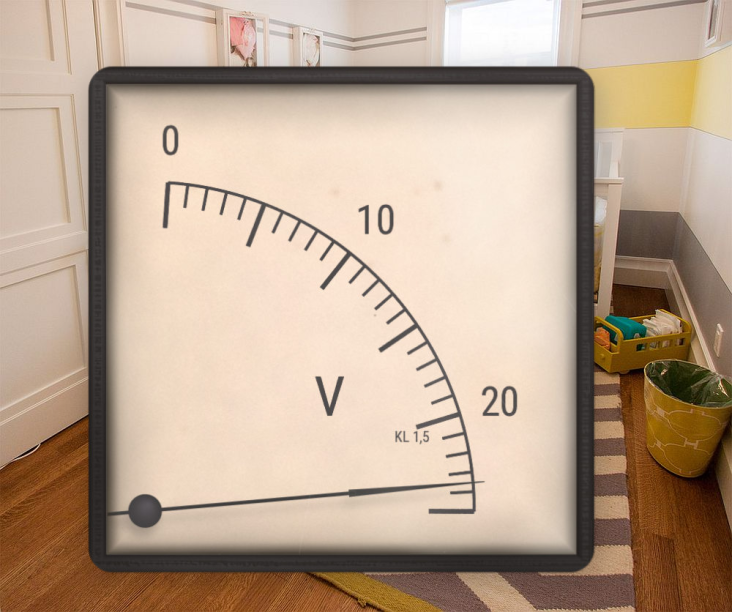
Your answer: 23.5 V
